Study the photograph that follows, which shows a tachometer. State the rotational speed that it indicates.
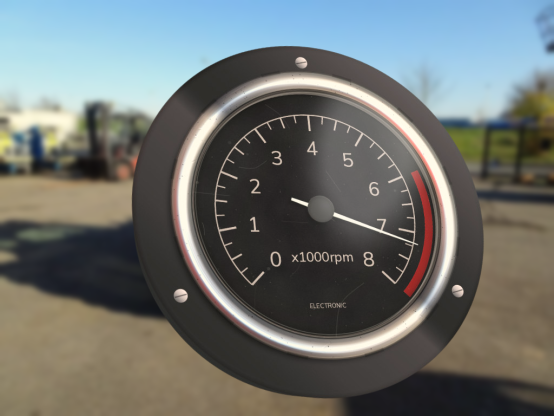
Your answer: 7250 rpm
